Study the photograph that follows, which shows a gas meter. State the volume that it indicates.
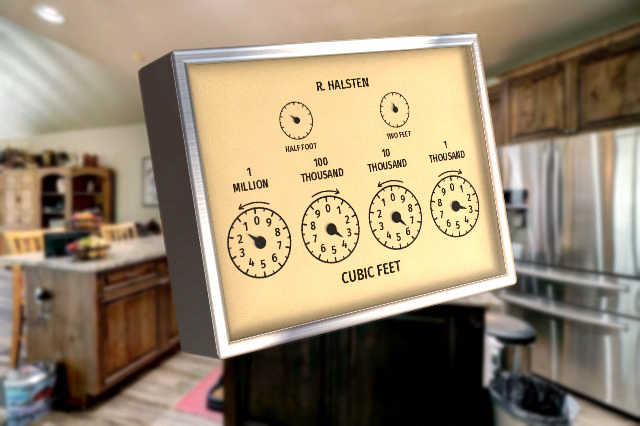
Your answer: 136300 ft³
